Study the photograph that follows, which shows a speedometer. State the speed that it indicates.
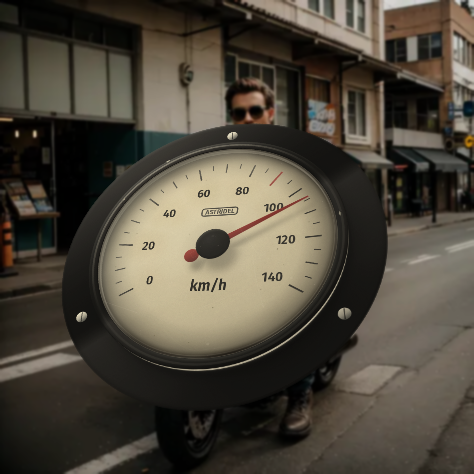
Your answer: 105 km/h
